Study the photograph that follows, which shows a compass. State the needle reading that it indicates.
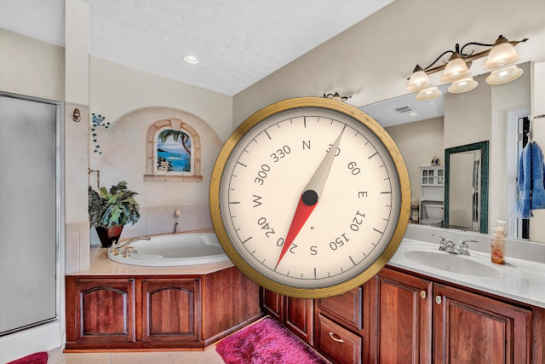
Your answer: 210 °
